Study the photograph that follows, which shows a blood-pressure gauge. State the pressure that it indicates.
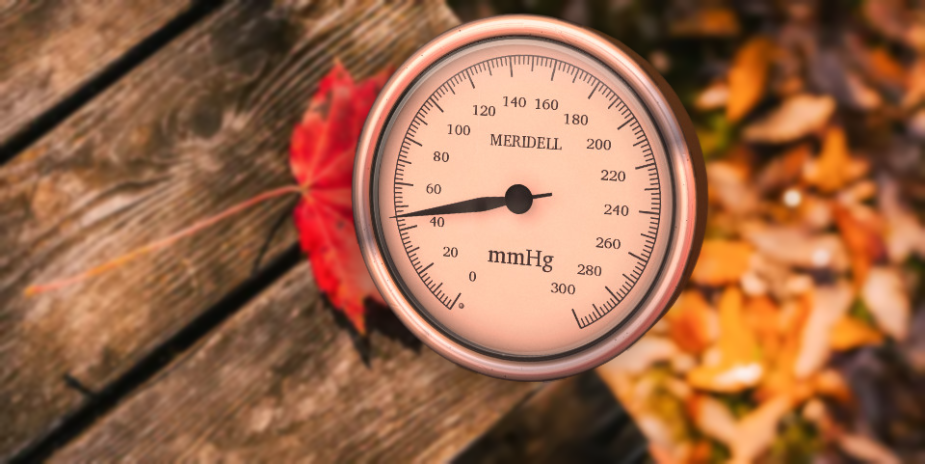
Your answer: 46 mmHg
